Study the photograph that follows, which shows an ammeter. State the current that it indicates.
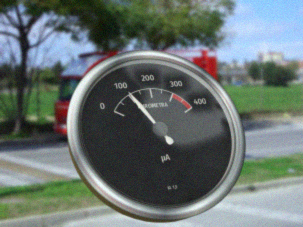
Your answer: 100 µA
